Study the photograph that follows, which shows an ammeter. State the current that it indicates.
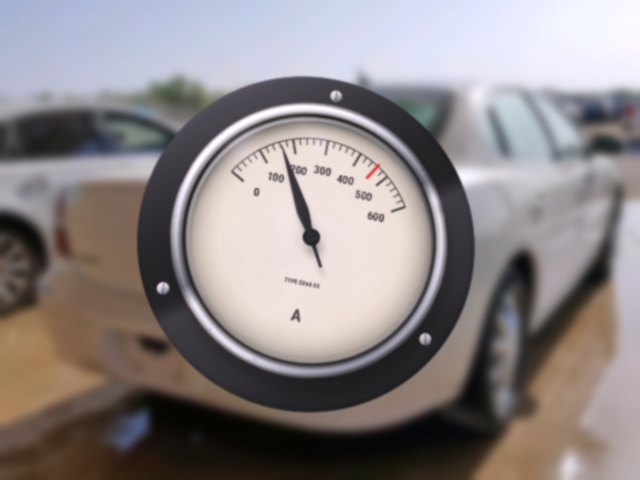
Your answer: 160 A
